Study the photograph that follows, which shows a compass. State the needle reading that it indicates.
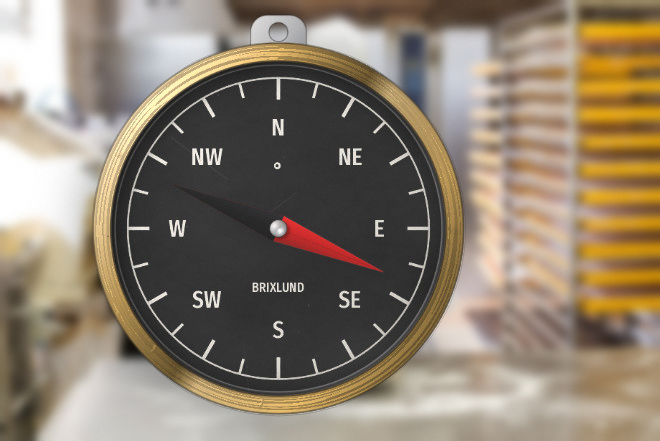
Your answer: 112.5 °
